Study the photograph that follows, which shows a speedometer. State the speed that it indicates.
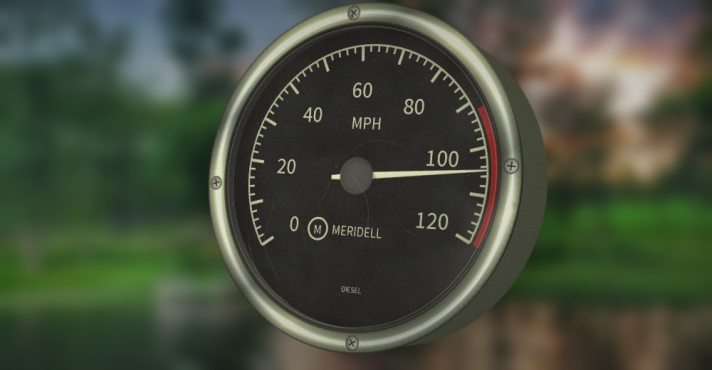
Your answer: 105 mph
